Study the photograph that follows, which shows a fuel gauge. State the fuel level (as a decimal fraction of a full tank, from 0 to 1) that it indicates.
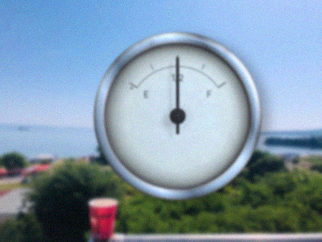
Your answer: 0.5
